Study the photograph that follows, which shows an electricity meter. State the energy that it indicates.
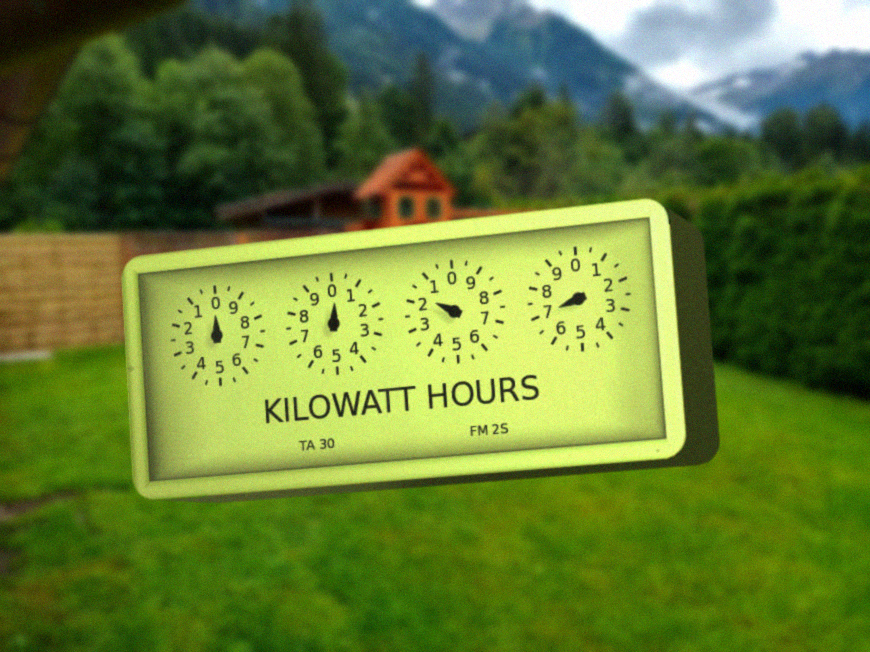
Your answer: 17 kWh
